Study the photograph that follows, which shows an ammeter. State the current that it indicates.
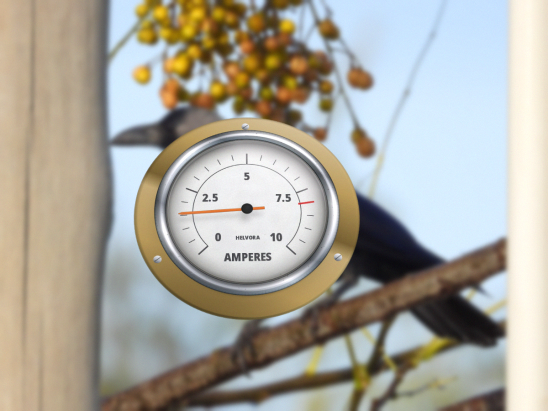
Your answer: 1.5 A
